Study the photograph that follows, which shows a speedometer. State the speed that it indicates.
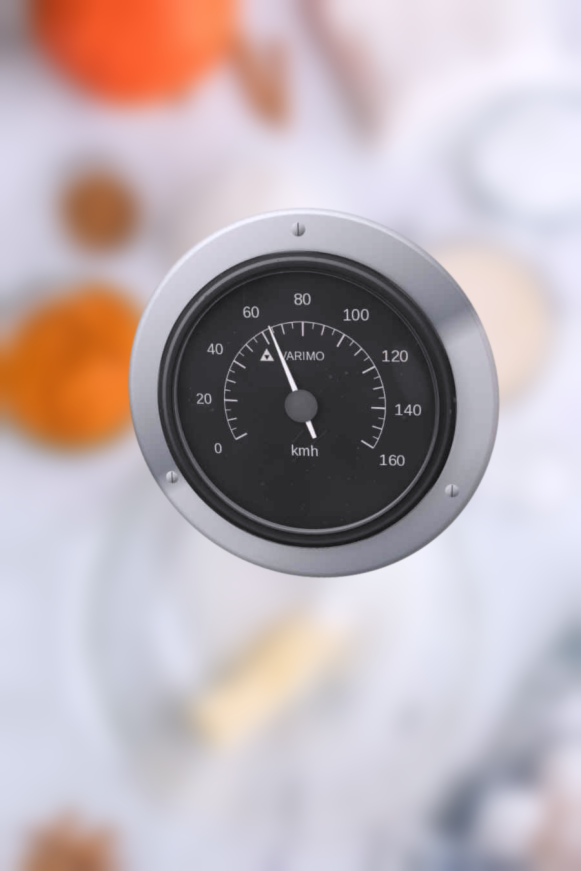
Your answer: 65 km/h
